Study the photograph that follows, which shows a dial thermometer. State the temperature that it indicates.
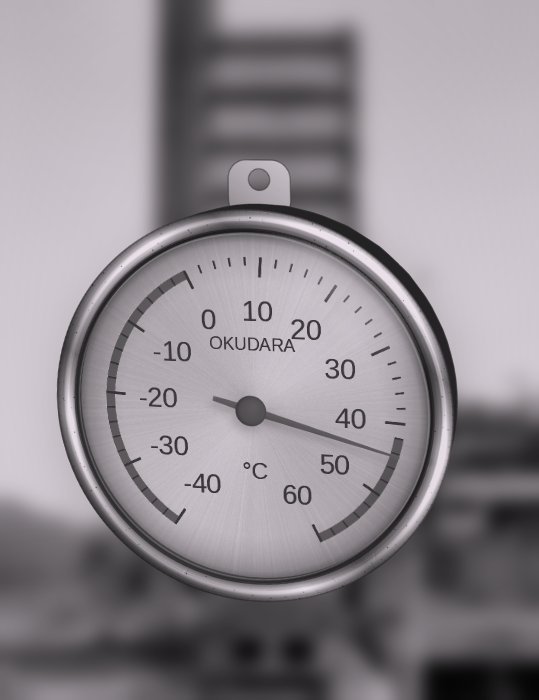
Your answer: 44 °C
